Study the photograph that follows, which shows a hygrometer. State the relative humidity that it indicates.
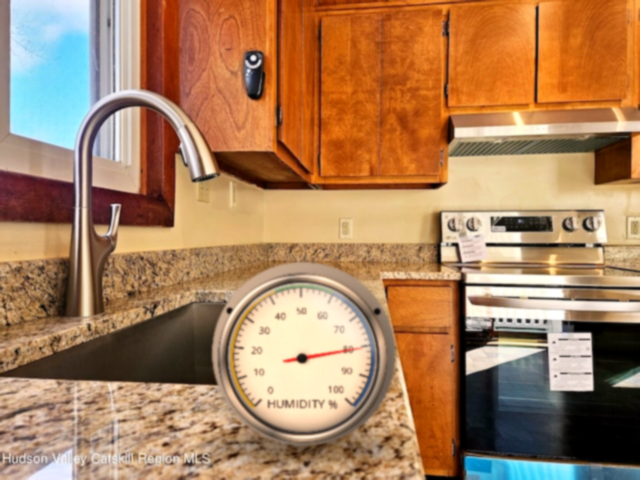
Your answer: 80 %
